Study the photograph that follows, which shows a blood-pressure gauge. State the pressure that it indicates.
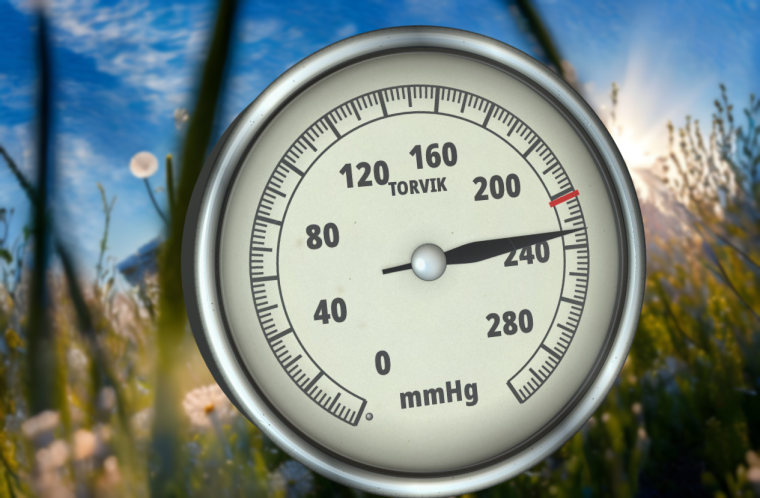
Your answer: 234 mmHg
